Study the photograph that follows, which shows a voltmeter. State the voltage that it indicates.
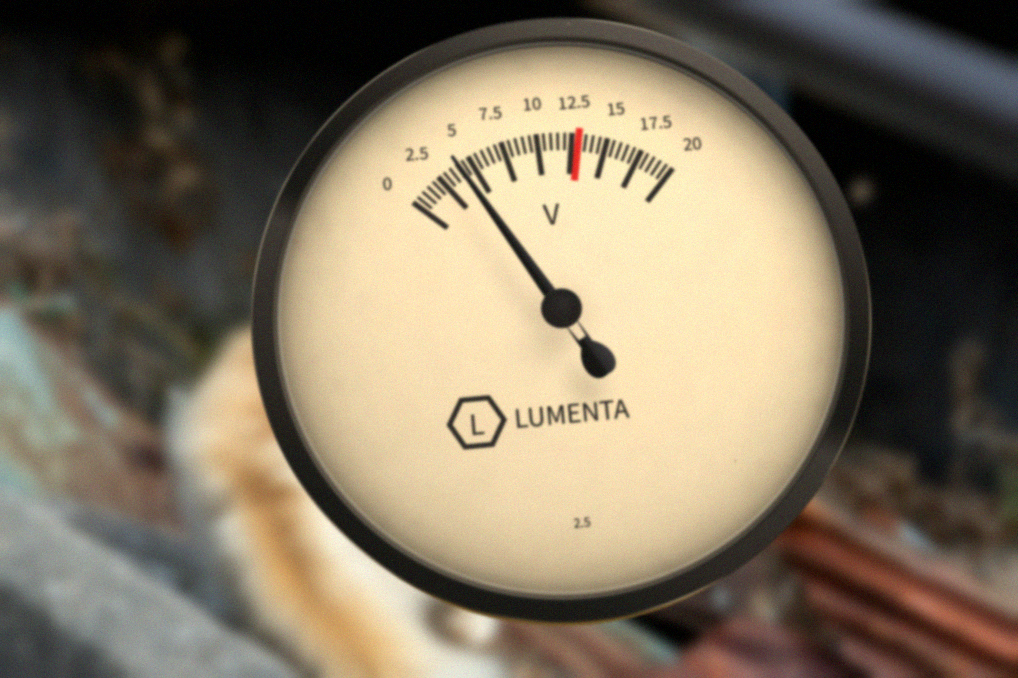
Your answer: 4 V
